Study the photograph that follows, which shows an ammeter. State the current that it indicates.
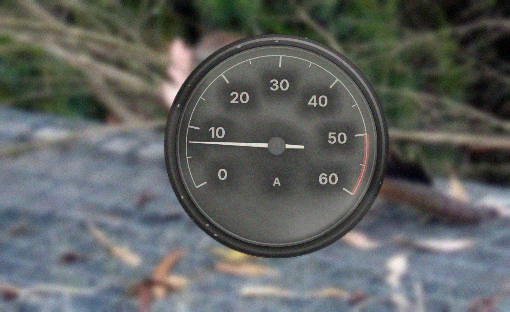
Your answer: 7.5 A
